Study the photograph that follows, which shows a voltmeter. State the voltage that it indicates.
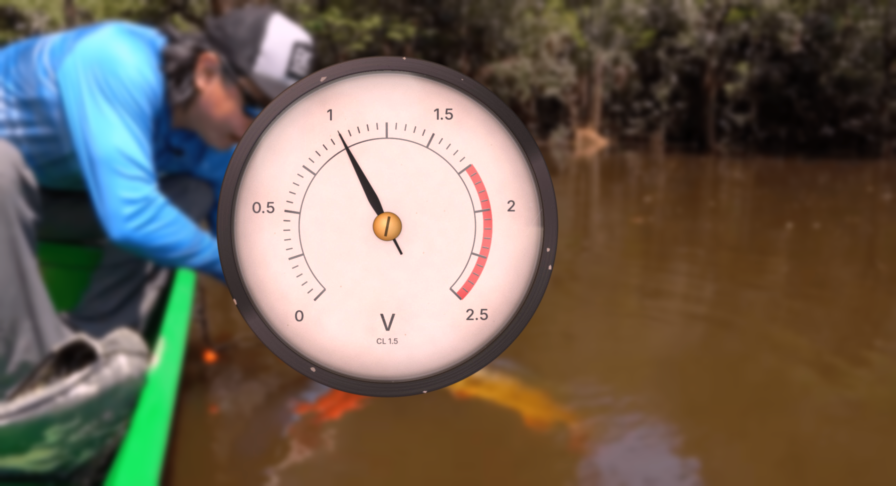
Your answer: 1 V
